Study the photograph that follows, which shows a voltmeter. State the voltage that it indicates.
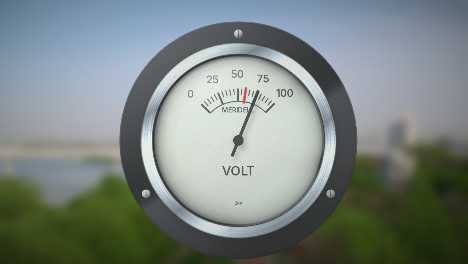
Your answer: 75 V
